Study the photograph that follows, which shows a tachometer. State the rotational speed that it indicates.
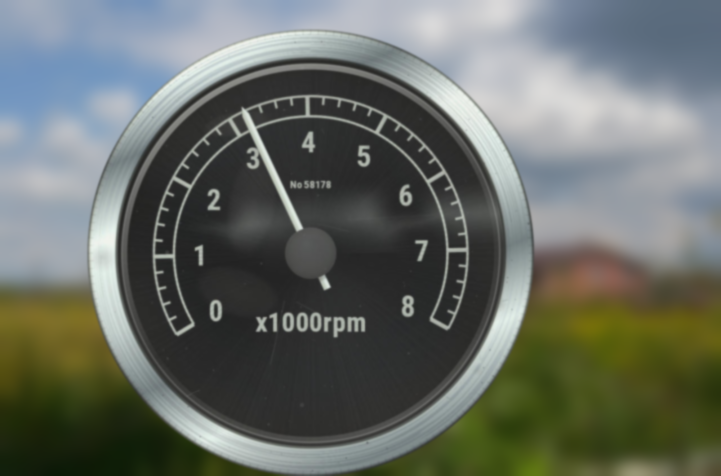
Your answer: 3200 rpm
